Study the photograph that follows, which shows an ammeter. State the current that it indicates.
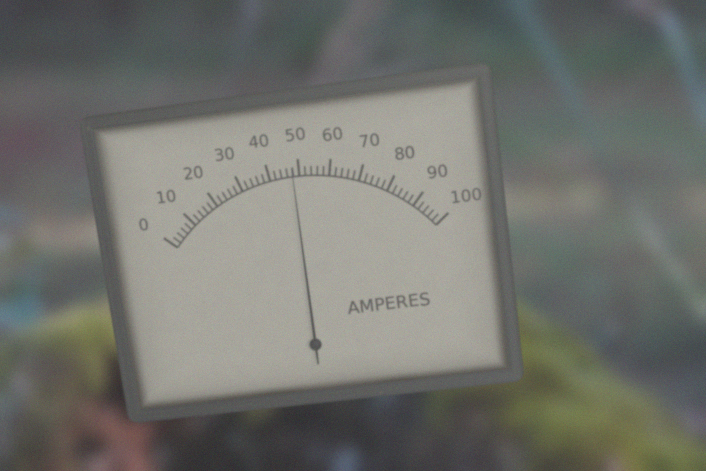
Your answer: 48 A
